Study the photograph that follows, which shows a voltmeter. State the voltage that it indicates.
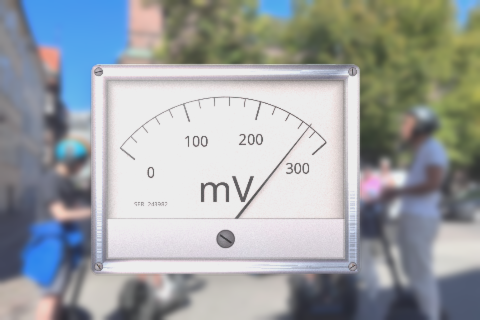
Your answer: 270 mV
